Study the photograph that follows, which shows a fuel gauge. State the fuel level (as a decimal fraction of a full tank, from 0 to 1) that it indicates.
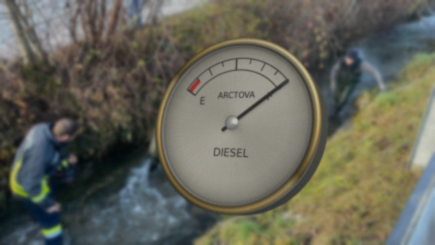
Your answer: 1
